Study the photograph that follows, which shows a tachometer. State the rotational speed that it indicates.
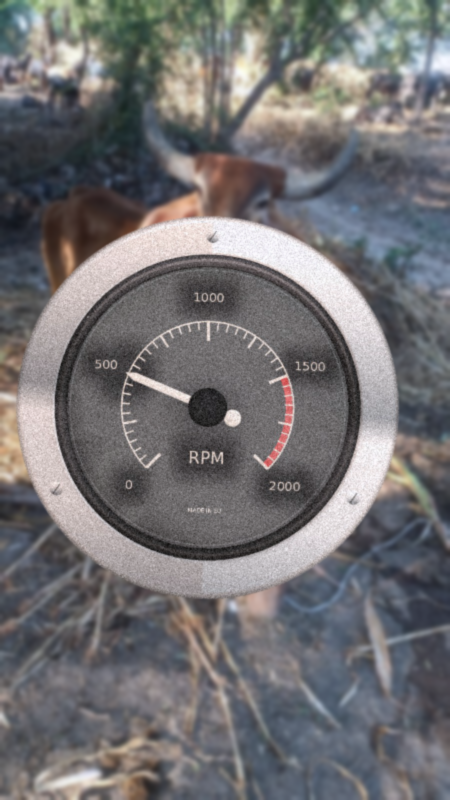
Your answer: 500 rpm
